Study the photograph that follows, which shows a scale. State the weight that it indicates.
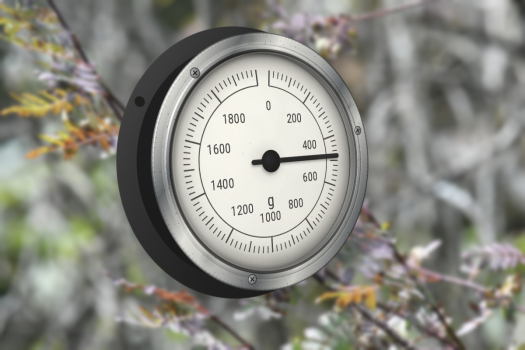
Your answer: 480 g
